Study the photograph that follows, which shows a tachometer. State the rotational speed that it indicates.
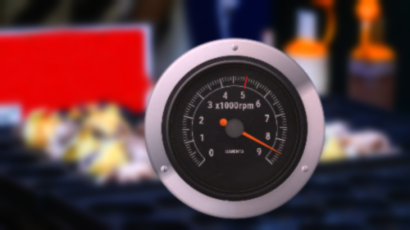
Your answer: 8500 rpm
